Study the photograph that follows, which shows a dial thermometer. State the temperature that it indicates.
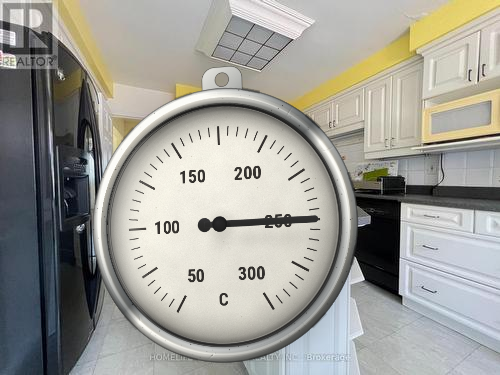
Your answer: 250 °C
